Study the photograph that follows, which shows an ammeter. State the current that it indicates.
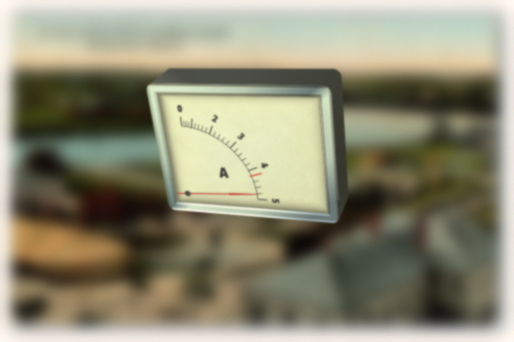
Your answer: 4.8 A
